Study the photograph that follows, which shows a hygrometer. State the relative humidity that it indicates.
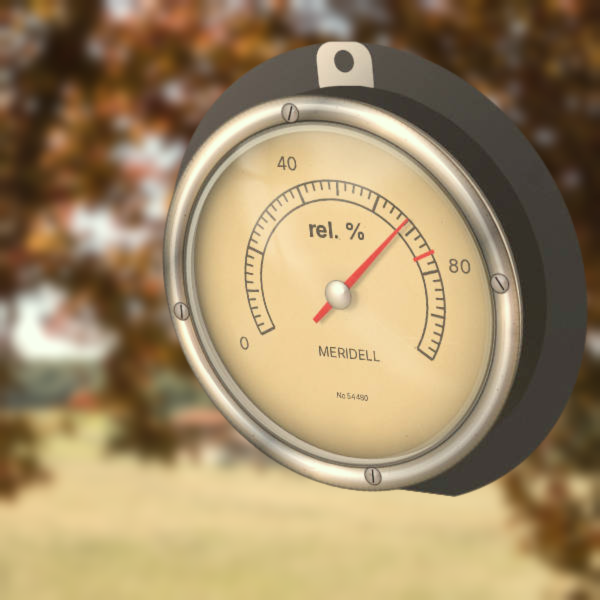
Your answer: 68 %
